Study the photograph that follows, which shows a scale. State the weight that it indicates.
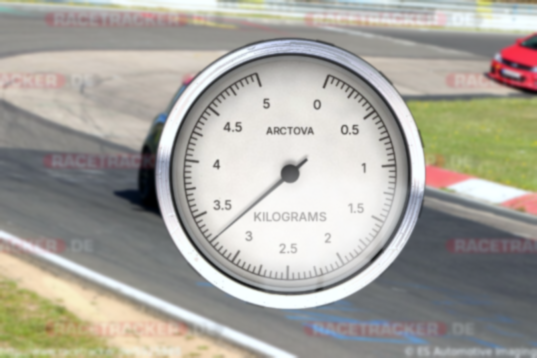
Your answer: 3.25 kg
